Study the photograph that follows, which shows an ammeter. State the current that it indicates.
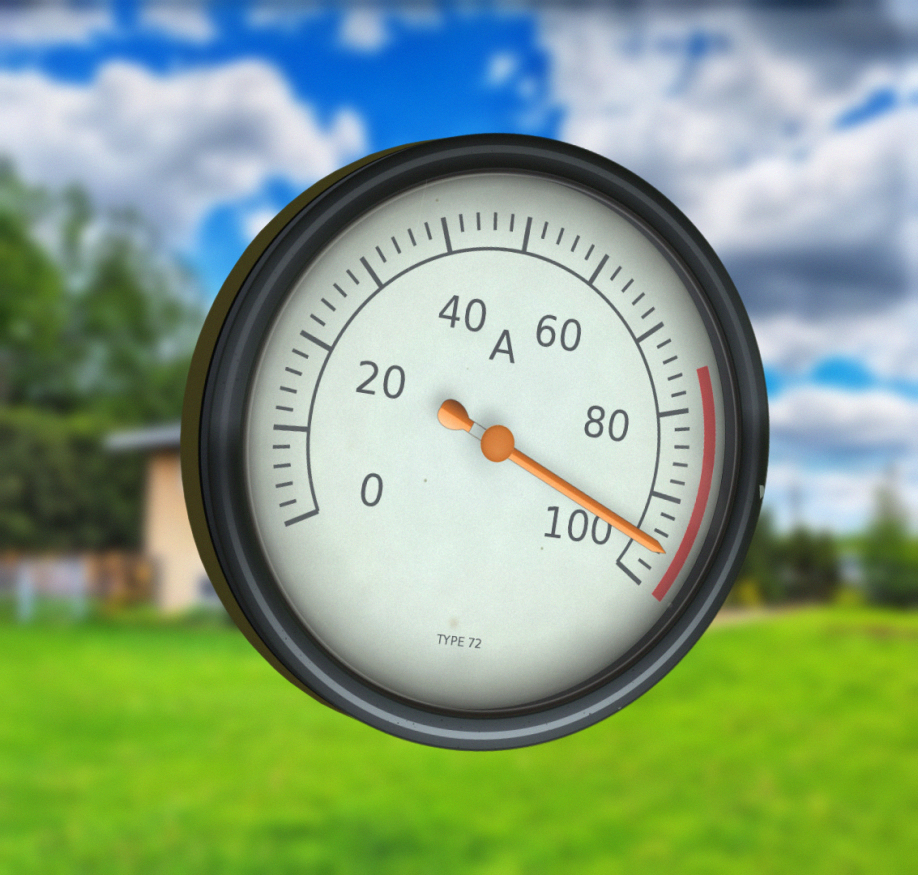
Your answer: 96 A
